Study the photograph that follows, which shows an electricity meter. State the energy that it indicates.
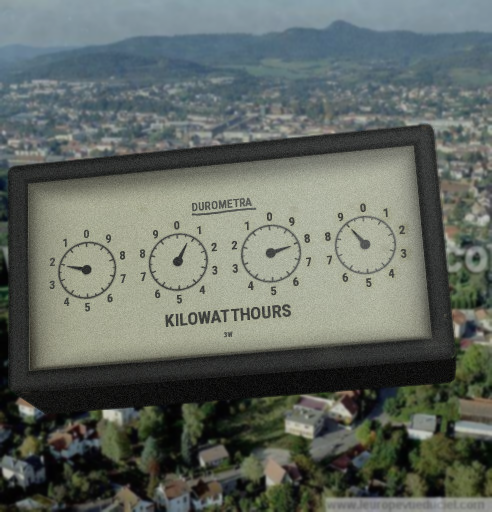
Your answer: 2079 kWh
